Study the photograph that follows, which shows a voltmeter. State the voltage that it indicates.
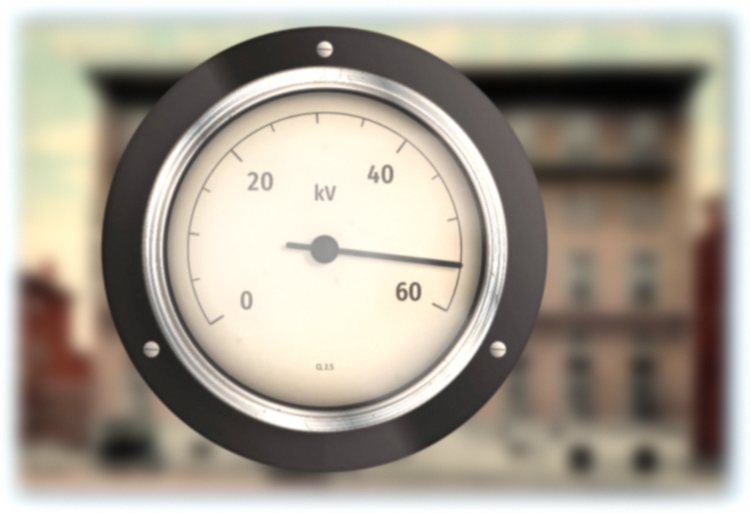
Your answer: 55 kV
